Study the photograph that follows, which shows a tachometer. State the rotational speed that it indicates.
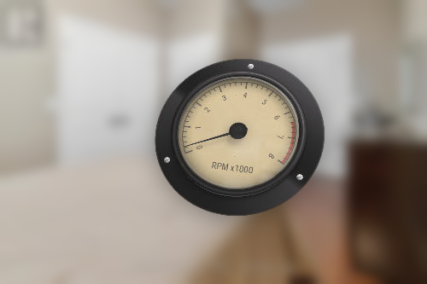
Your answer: 200 rpm
